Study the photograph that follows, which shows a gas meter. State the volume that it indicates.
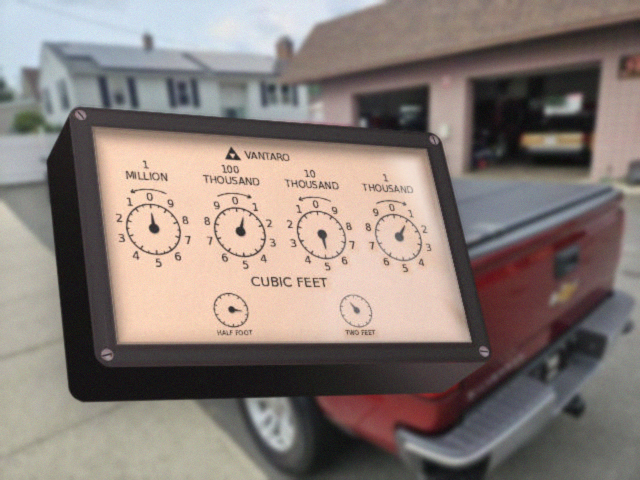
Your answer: 5100 ft³
